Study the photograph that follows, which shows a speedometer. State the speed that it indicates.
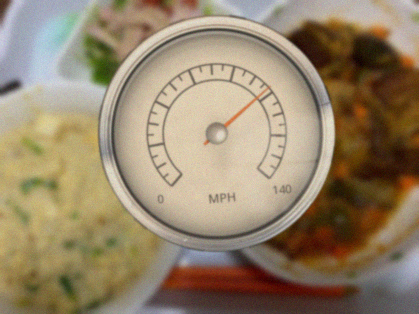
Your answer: 97.5 mph
